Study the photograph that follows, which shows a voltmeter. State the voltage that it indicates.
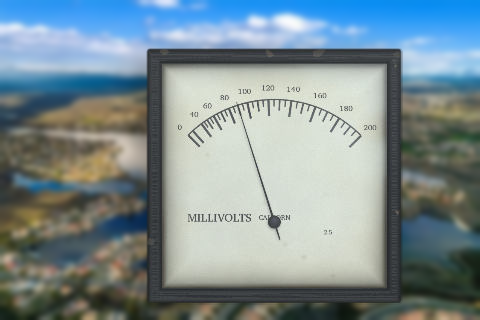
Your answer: 90 mV
